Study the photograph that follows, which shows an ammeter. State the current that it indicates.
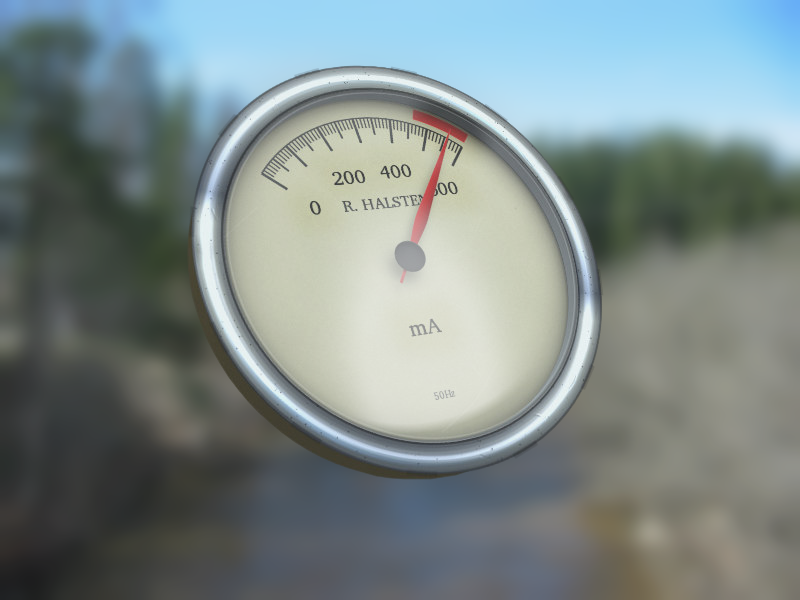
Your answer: 550 mA
